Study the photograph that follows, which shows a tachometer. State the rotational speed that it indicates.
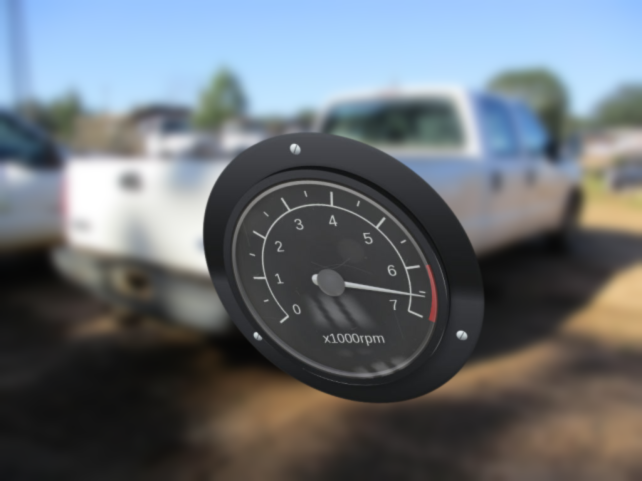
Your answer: 6500 rpm
